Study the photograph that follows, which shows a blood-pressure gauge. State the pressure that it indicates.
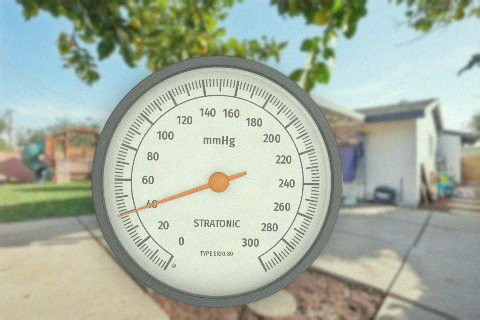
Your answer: 40 mmHg
